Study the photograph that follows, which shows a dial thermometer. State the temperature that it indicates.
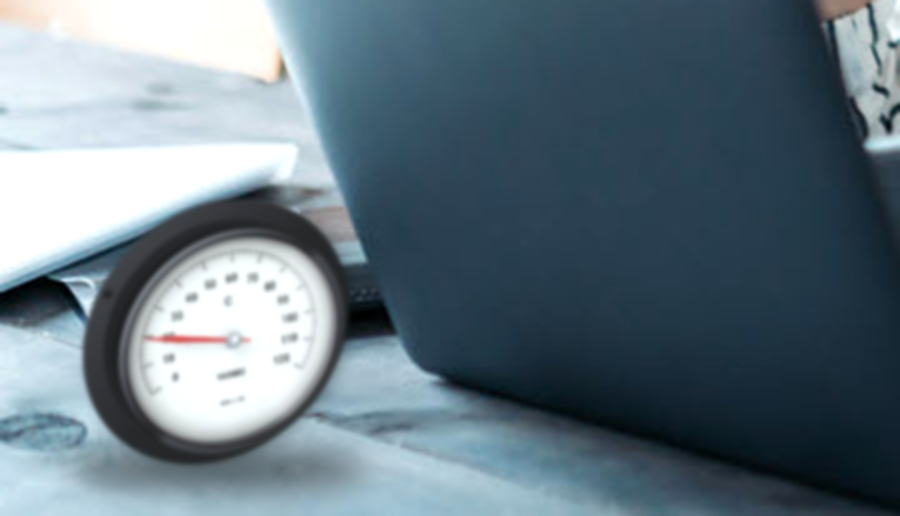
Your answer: 20 °C
